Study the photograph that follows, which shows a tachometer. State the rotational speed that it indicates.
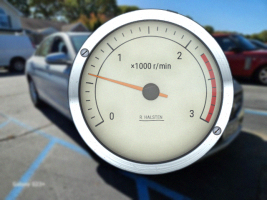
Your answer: 600 rpm
